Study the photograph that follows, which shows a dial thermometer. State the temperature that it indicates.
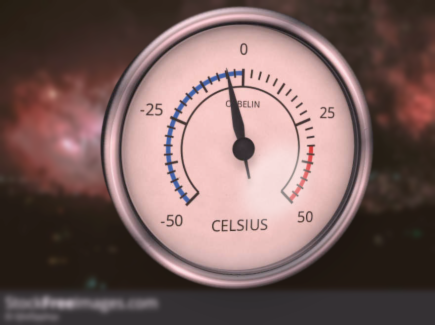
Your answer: -5 °C
